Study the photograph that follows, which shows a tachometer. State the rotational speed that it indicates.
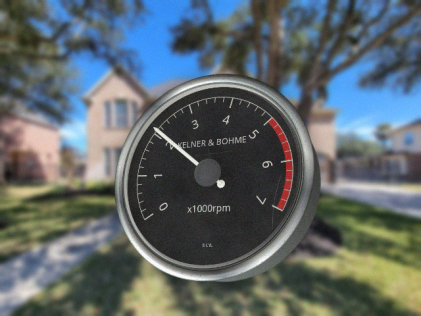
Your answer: 2100 rpm
